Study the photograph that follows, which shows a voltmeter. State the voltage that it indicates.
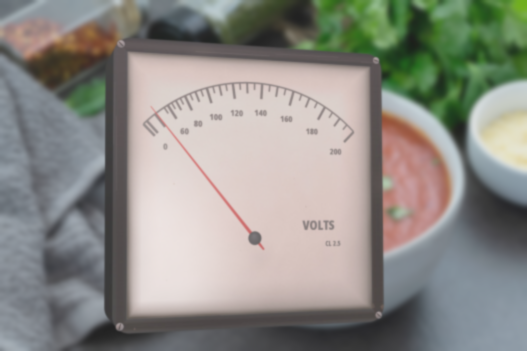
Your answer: 40 V
